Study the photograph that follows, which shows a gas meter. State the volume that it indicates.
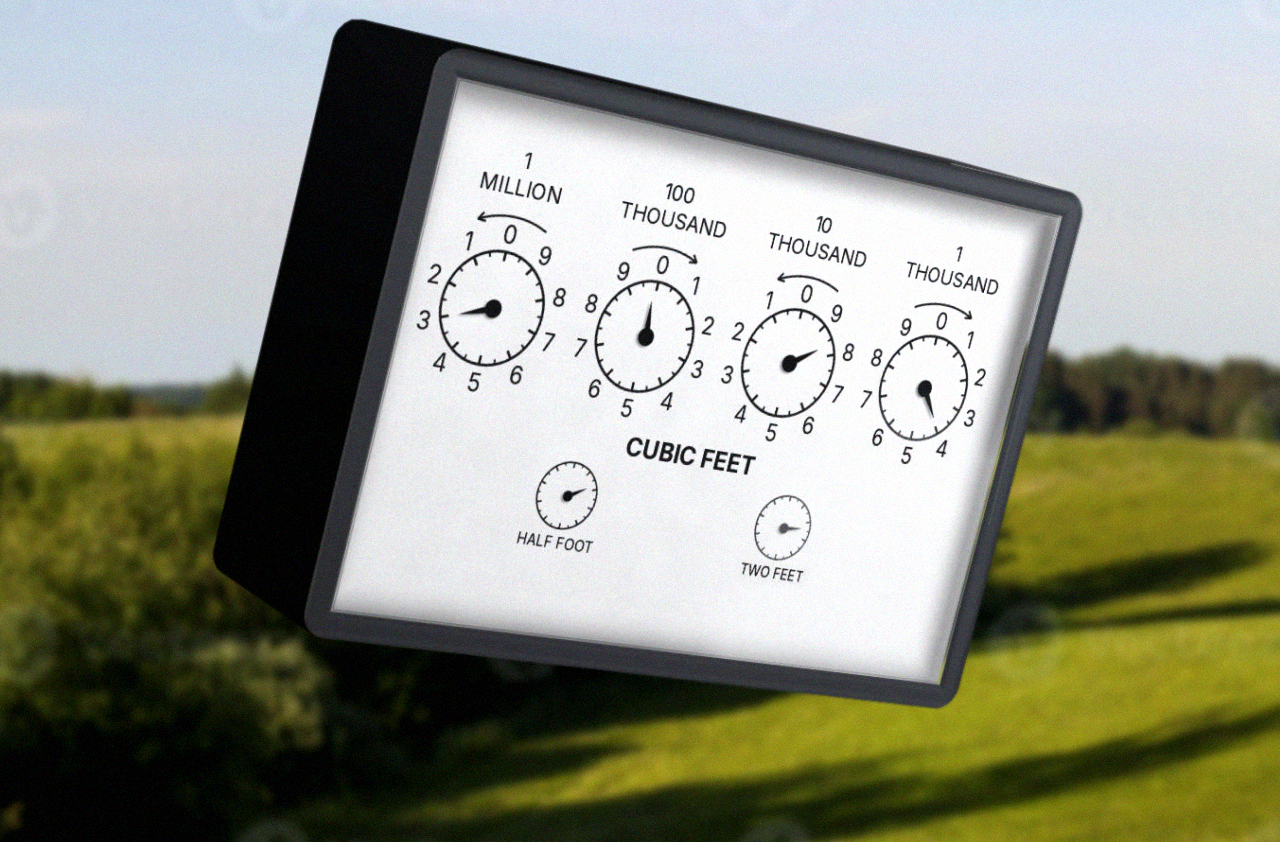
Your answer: 298400 ft³
